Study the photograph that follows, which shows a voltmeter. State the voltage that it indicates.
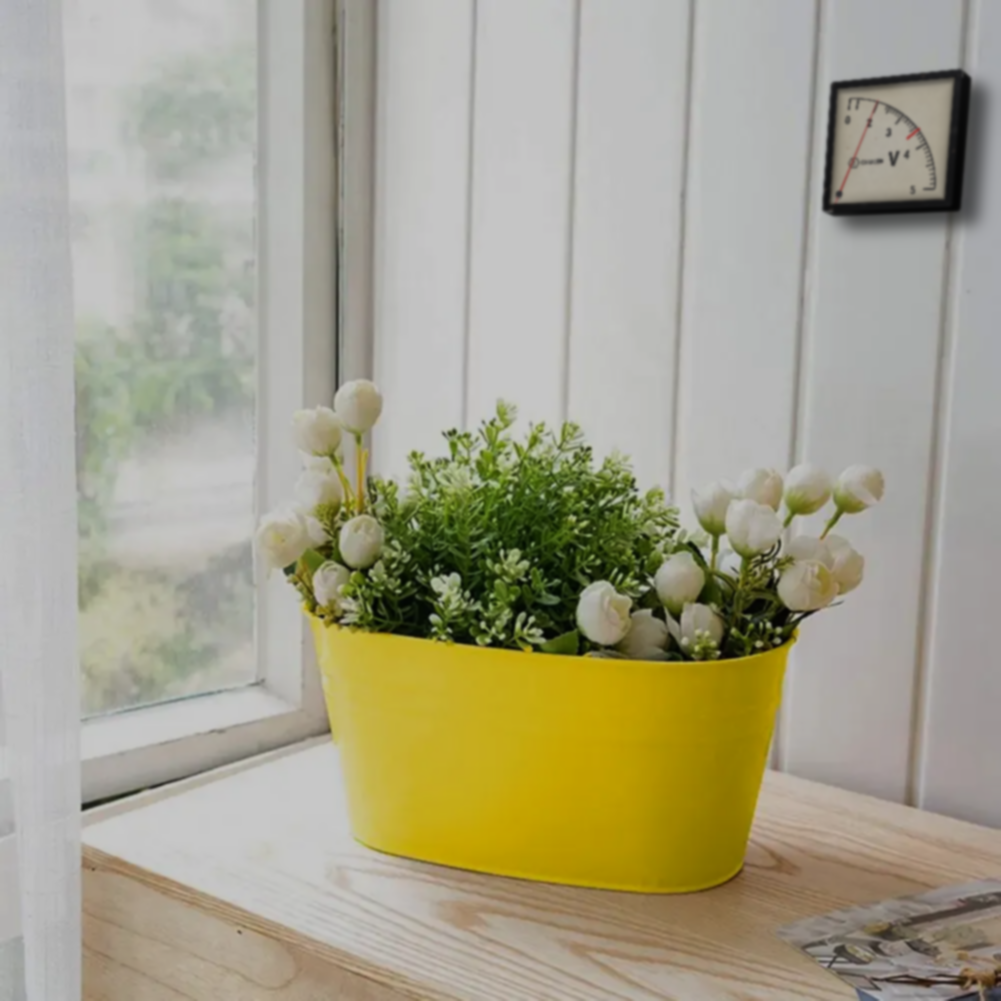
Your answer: 2 V
